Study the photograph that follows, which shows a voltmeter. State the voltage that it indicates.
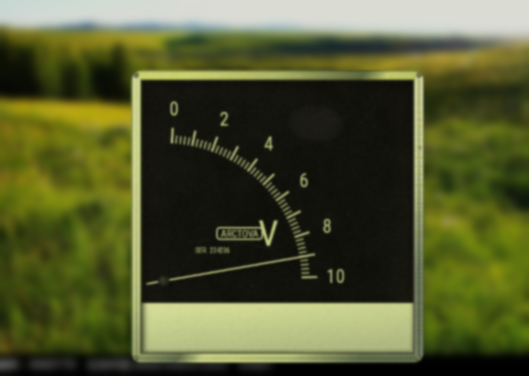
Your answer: 9 V
